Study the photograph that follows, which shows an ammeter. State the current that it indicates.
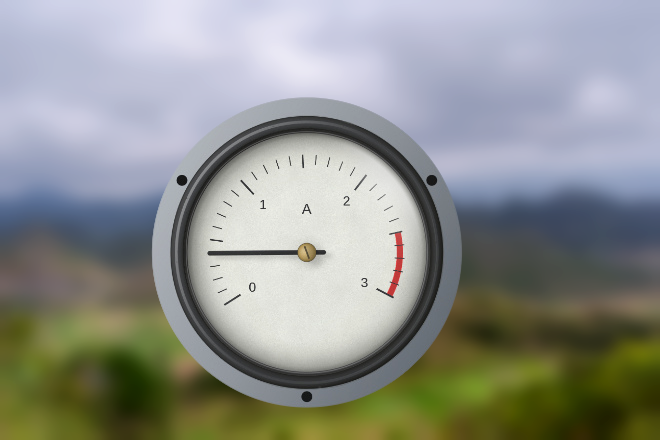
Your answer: 0.4 A
